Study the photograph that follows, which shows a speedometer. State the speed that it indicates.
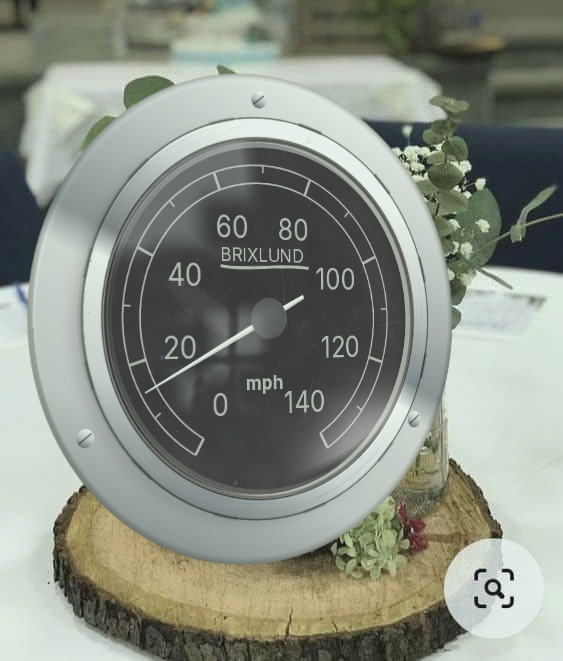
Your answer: 15 mph
